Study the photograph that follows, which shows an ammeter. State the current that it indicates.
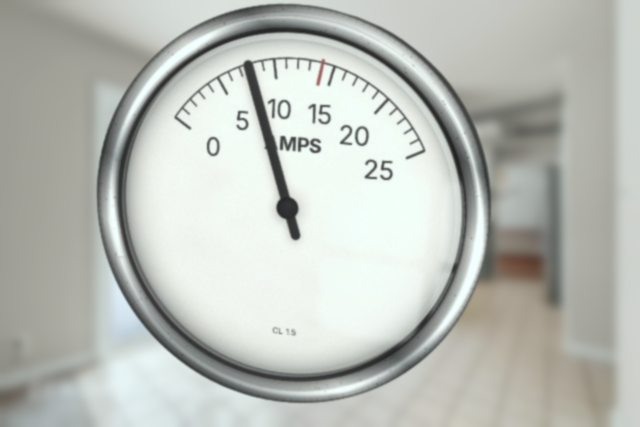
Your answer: 8 A
